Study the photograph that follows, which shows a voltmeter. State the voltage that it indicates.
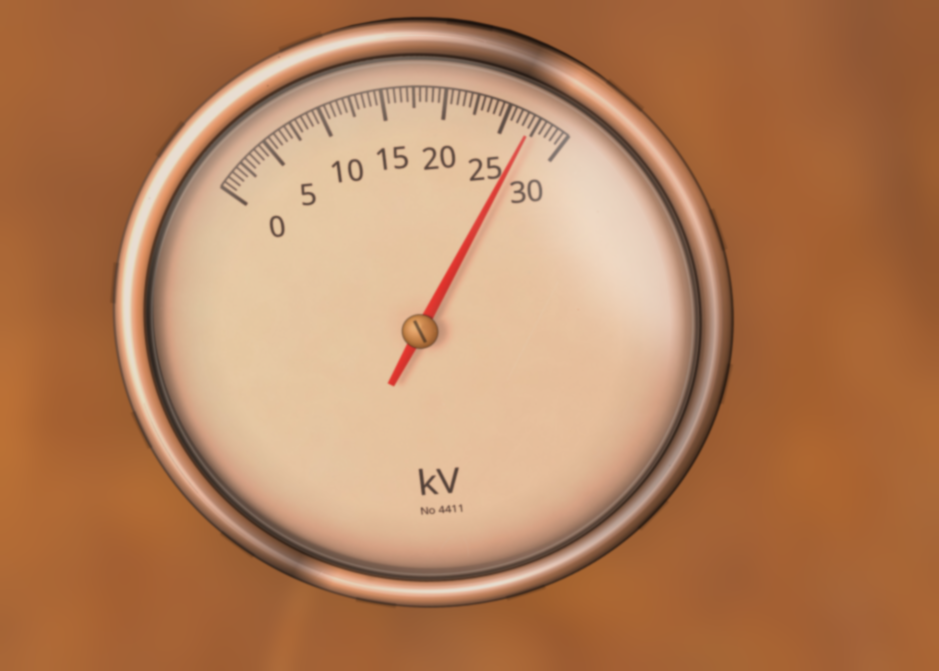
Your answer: 27 kV
